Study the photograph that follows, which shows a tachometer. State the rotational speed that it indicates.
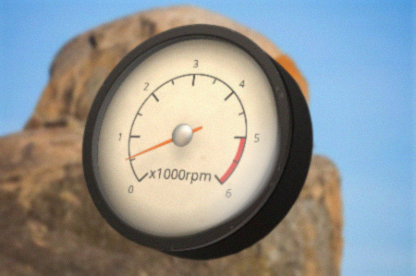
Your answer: 500 rpm
